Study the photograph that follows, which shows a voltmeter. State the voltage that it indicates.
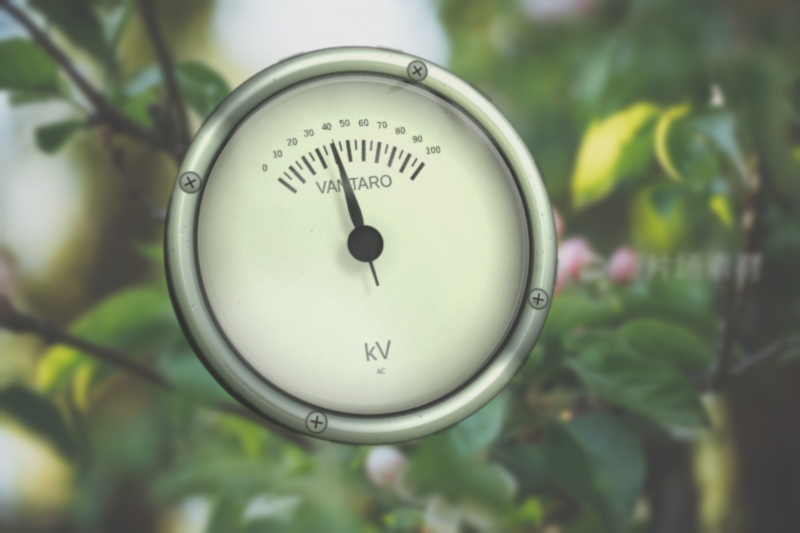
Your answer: 40 kV
